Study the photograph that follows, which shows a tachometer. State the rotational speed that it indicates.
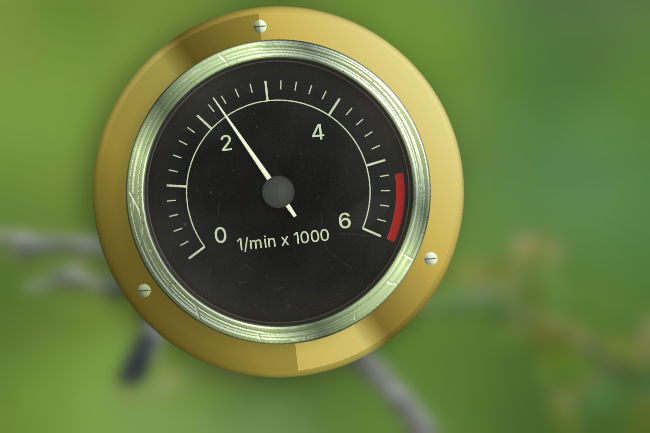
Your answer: 2300 rpm
